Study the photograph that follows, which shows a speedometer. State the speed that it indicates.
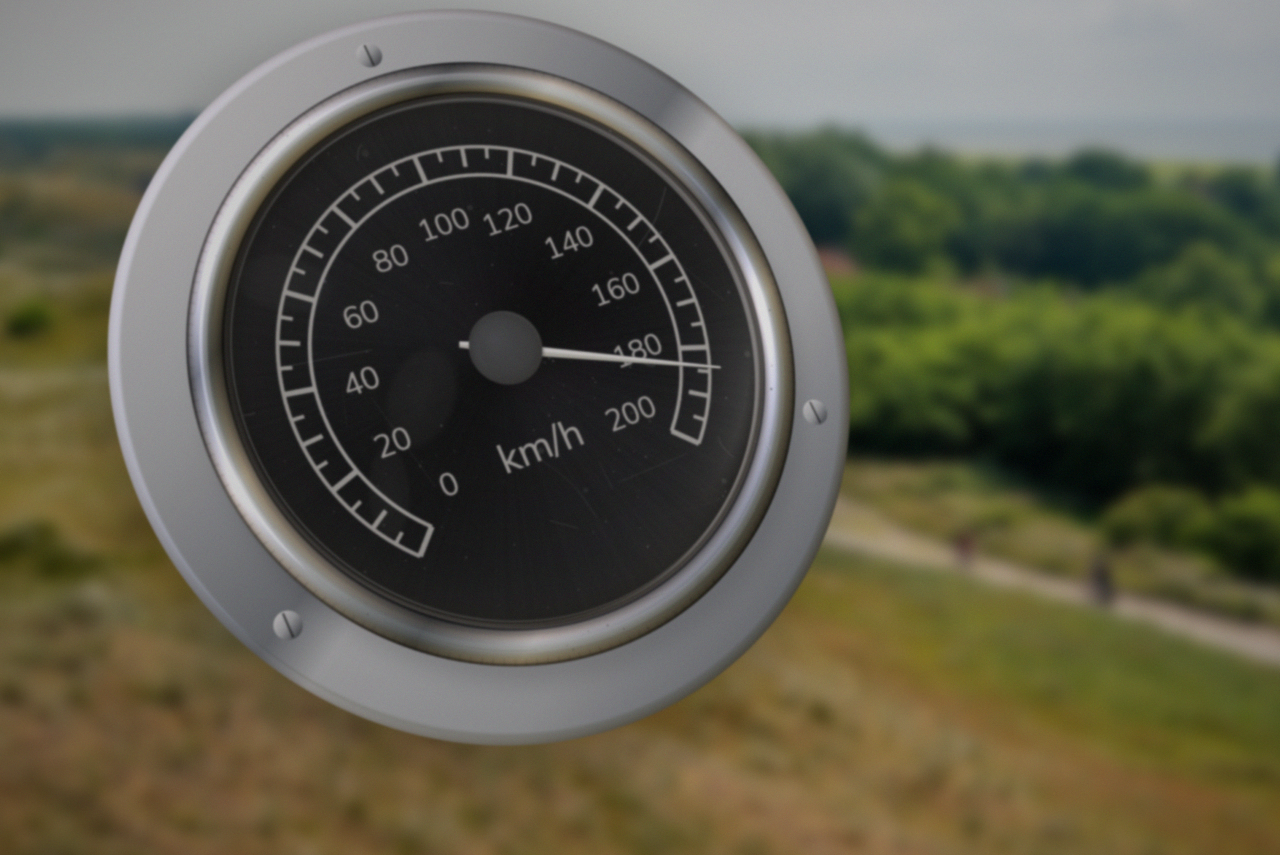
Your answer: 185 km/h
